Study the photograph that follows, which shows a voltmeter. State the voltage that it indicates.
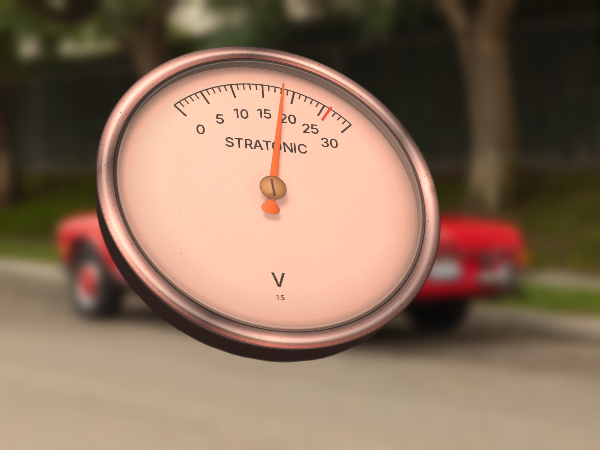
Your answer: 18 V
